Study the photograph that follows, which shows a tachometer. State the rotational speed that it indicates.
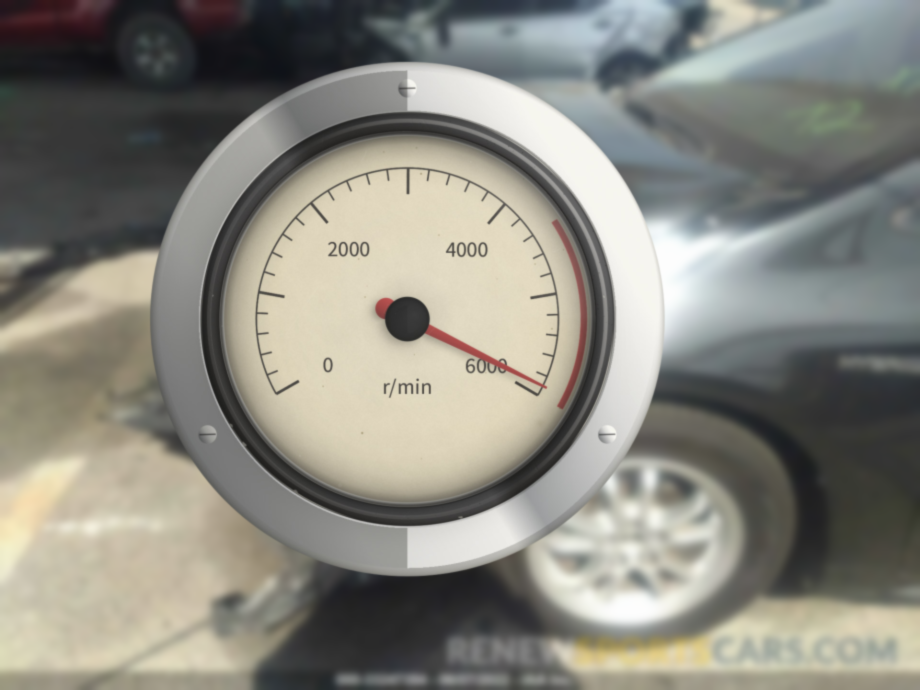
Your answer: 5900 rpm
